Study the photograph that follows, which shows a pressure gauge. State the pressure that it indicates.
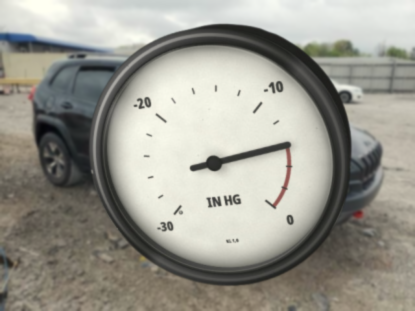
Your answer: -6 inHg
